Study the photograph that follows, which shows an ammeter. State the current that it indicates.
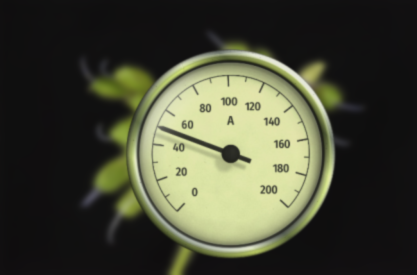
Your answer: 50 A
